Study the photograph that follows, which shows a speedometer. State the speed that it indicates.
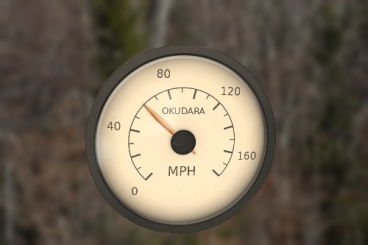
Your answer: 60 mph
